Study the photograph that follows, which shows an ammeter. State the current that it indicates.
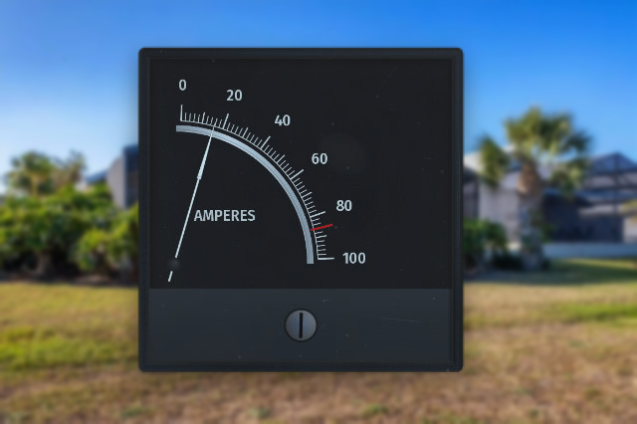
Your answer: 16 A
